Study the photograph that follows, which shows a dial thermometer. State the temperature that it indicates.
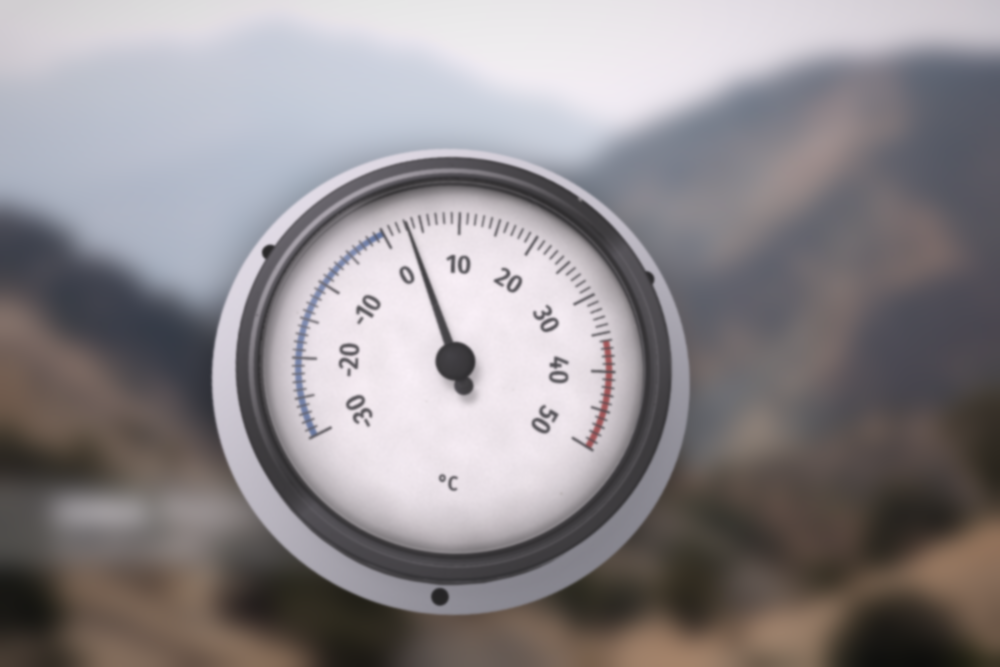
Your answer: 3 °C
